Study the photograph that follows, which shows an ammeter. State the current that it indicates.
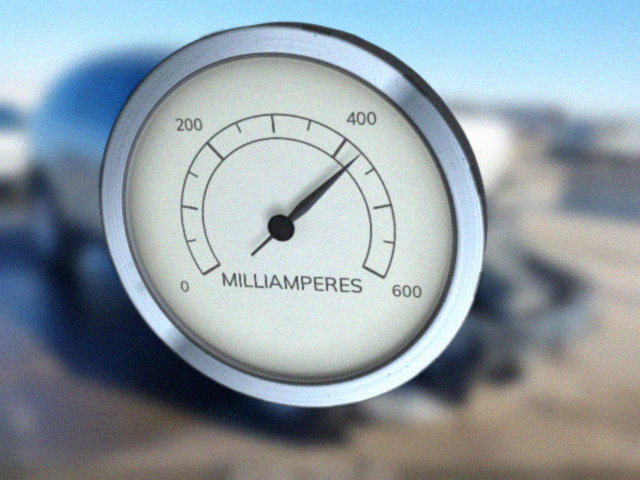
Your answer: 425 mA
